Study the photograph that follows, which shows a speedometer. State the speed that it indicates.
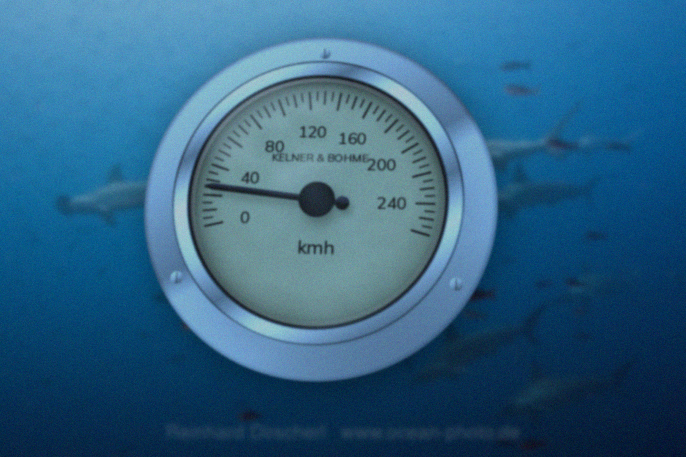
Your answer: 25 km/h
